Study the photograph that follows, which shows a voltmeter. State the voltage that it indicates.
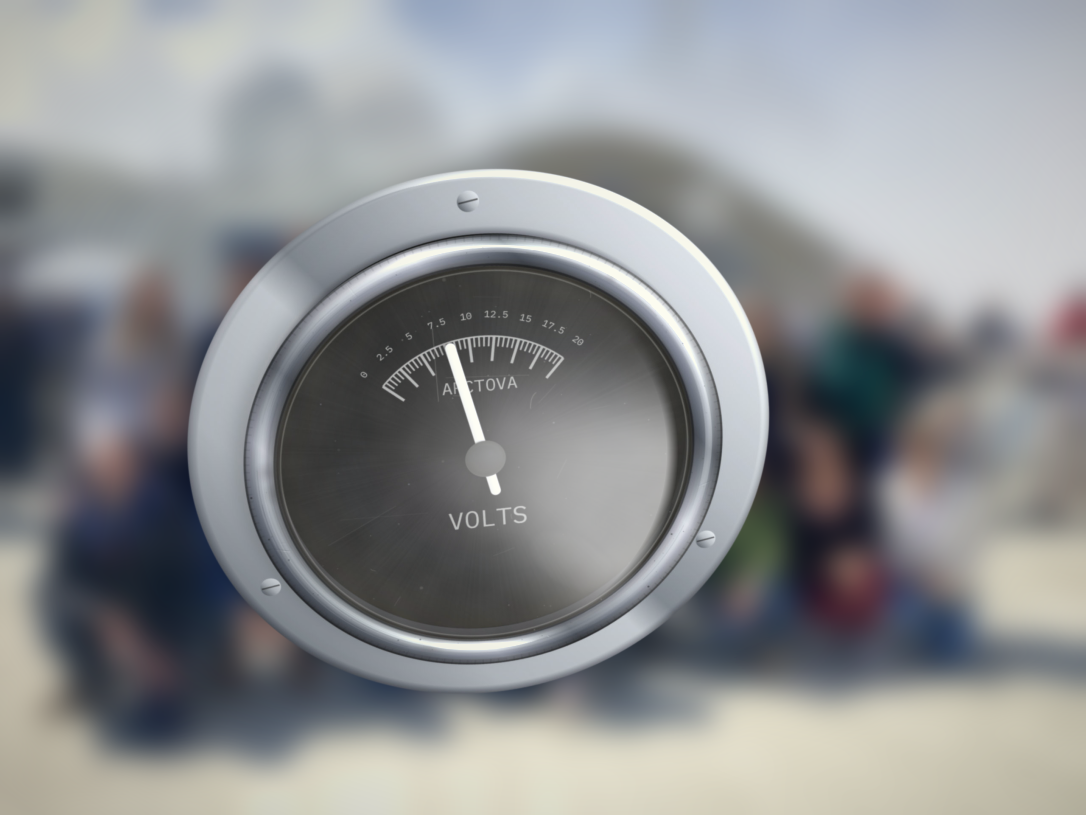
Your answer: 8 V
